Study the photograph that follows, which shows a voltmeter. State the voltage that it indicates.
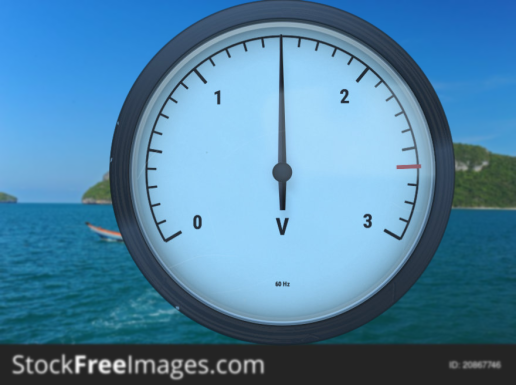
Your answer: 1.5 V
